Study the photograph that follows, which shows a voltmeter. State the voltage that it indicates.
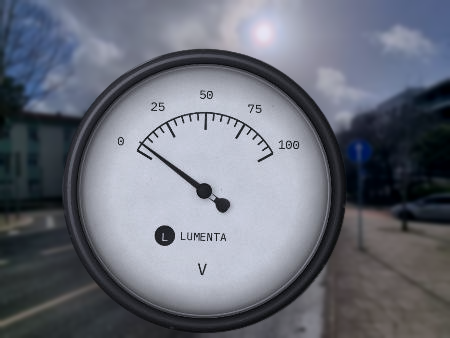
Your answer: 5 V
